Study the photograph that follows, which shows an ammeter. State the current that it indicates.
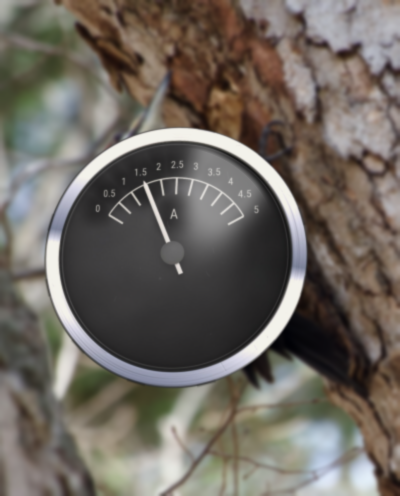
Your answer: 1.5 A
